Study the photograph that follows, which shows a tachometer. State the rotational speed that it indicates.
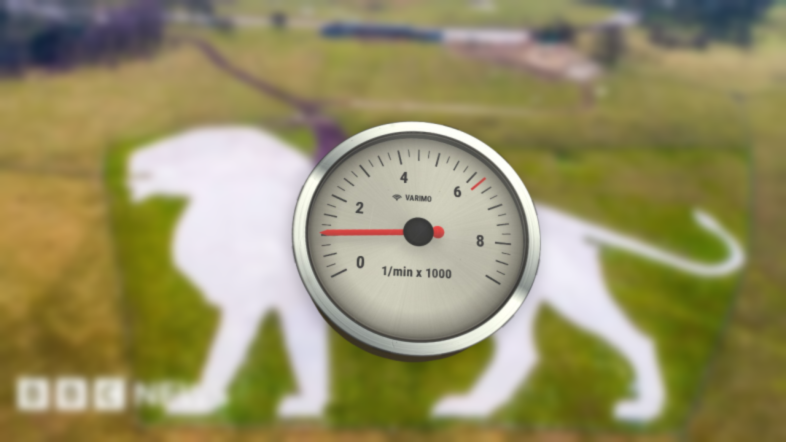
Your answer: 1000 rpm
